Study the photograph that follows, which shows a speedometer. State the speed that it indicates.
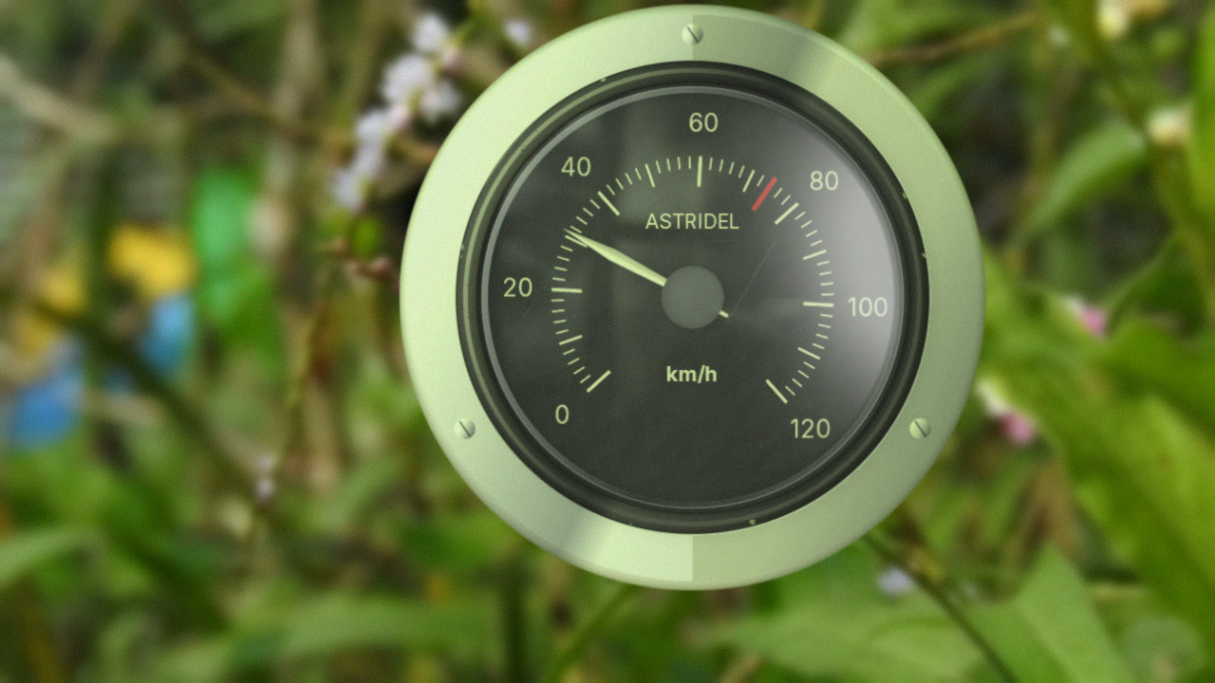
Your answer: 31 km/h
